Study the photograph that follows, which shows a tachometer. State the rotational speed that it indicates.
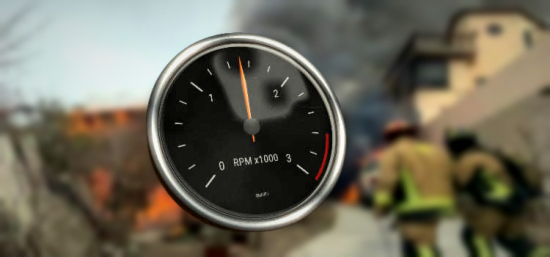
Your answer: 1500 rpm
